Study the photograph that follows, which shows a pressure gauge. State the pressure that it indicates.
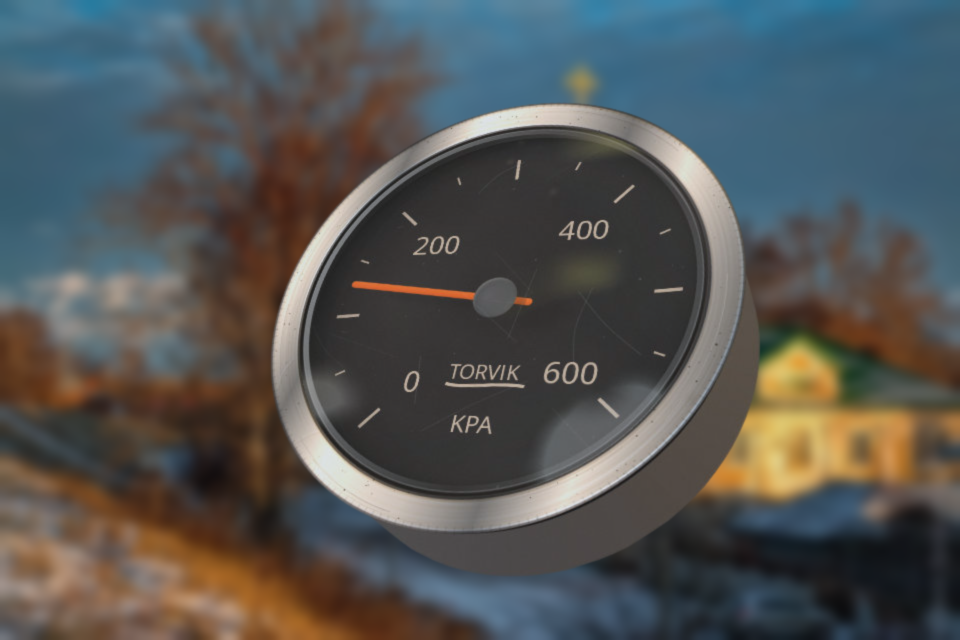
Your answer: 125 kPa
